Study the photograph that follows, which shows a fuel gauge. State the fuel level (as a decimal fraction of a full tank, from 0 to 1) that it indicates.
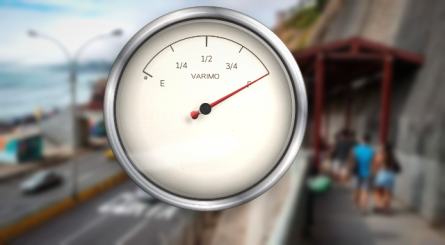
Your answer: 1
